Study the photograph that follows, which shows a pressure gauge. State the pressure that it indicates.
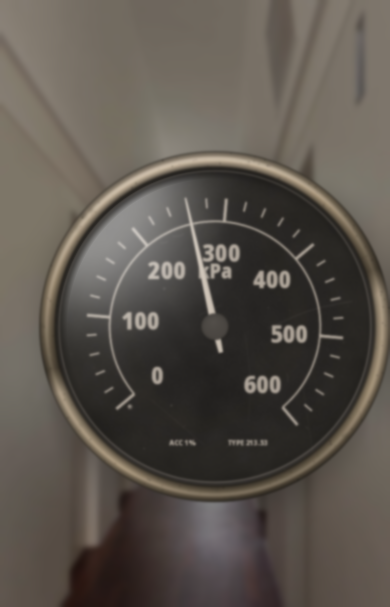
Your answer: 260 kPa
